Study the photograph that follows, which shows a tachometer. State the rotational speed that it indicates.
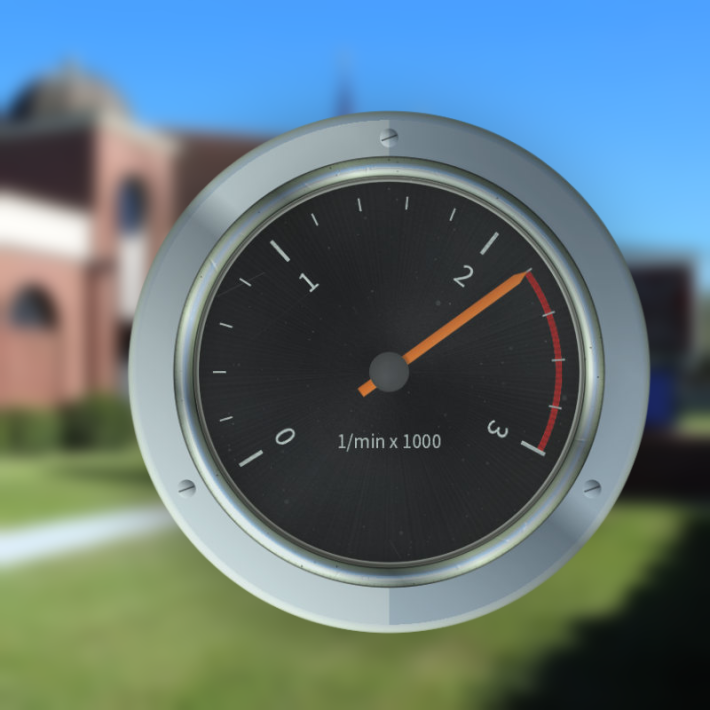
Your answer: 2200 rpm
